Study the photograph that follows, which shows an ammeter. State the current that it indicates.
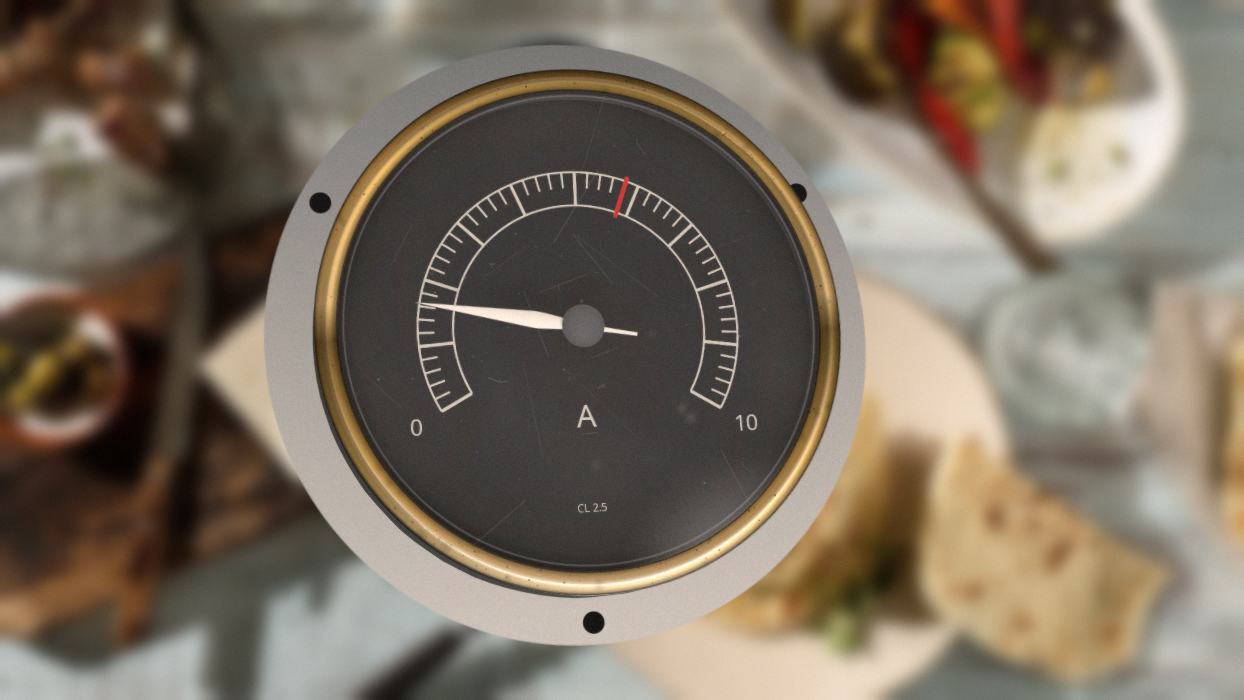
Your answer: 1.6 A
